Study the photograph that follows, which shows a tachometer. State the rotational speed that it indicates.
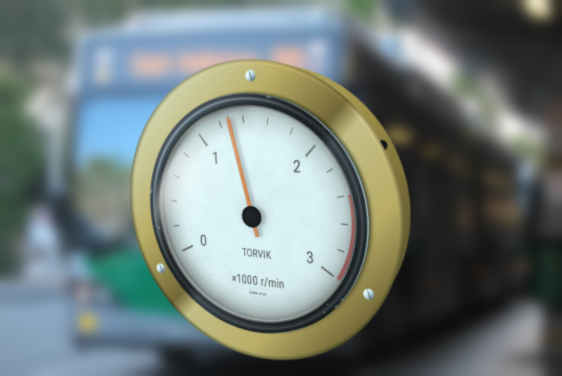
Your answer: 1300 rpm
